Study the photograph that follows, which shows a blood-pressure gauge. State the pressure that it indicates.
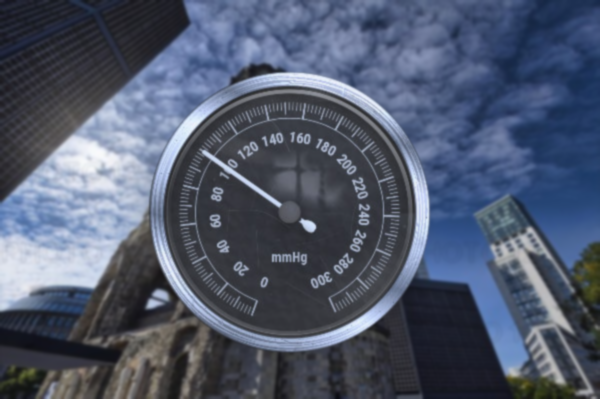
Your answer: 100 mmHg
